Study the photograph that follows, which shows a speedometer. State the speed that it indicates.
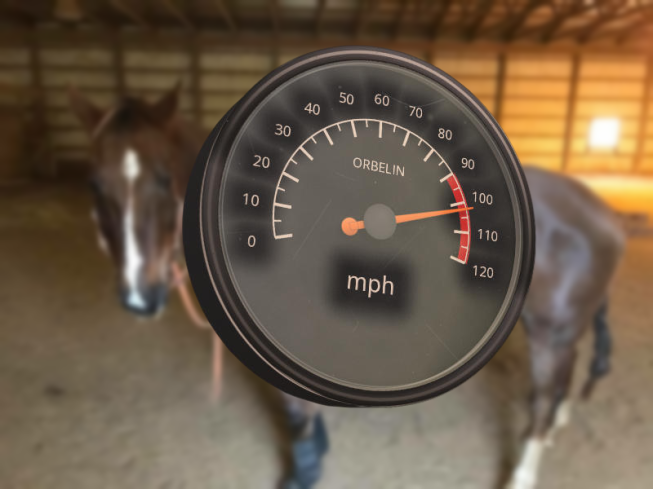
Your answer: 102.5 mph
